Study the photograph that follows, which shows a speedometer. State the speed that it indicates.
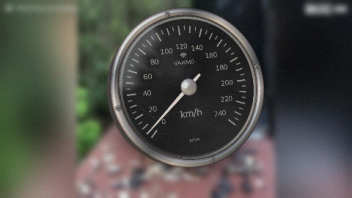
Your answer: 5 km/h
